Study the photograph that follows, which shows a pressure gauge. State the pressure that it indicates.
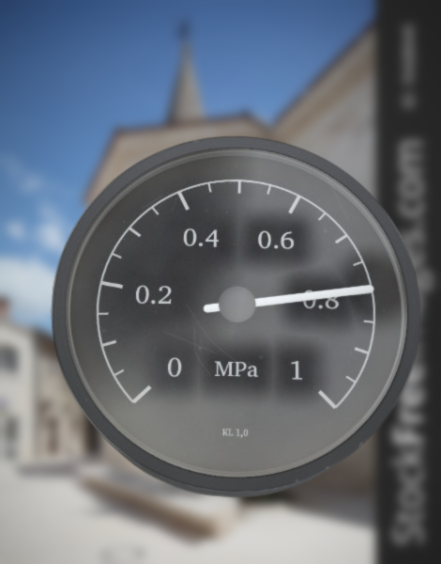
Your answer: 0.8 MPa
